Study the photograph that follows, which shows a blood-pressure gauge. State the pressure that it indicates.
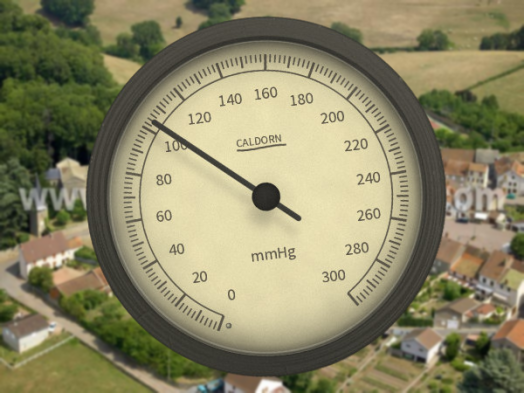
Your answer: 104 mmHg
